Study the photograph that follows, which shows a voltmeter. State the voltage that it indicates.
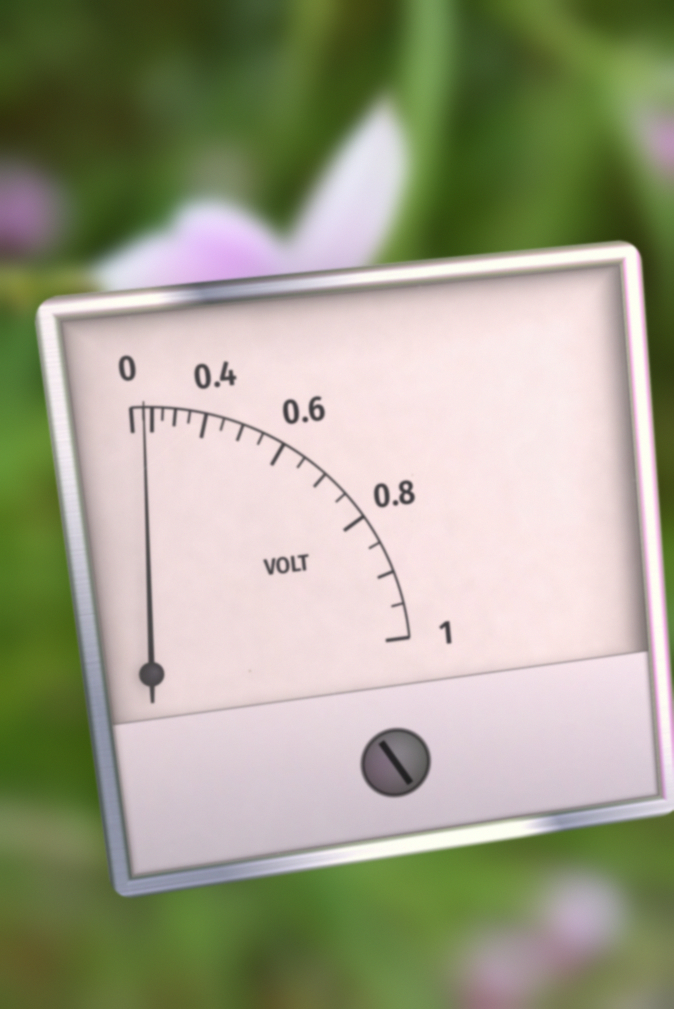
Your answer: 0.15 V
